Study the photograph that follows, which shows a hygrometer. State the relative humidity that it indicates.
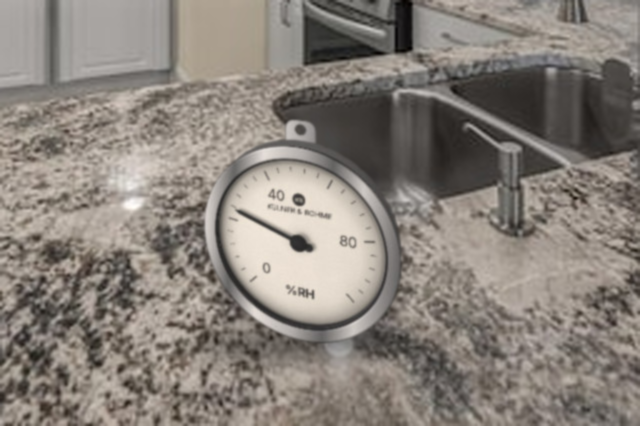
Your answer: 24 %
